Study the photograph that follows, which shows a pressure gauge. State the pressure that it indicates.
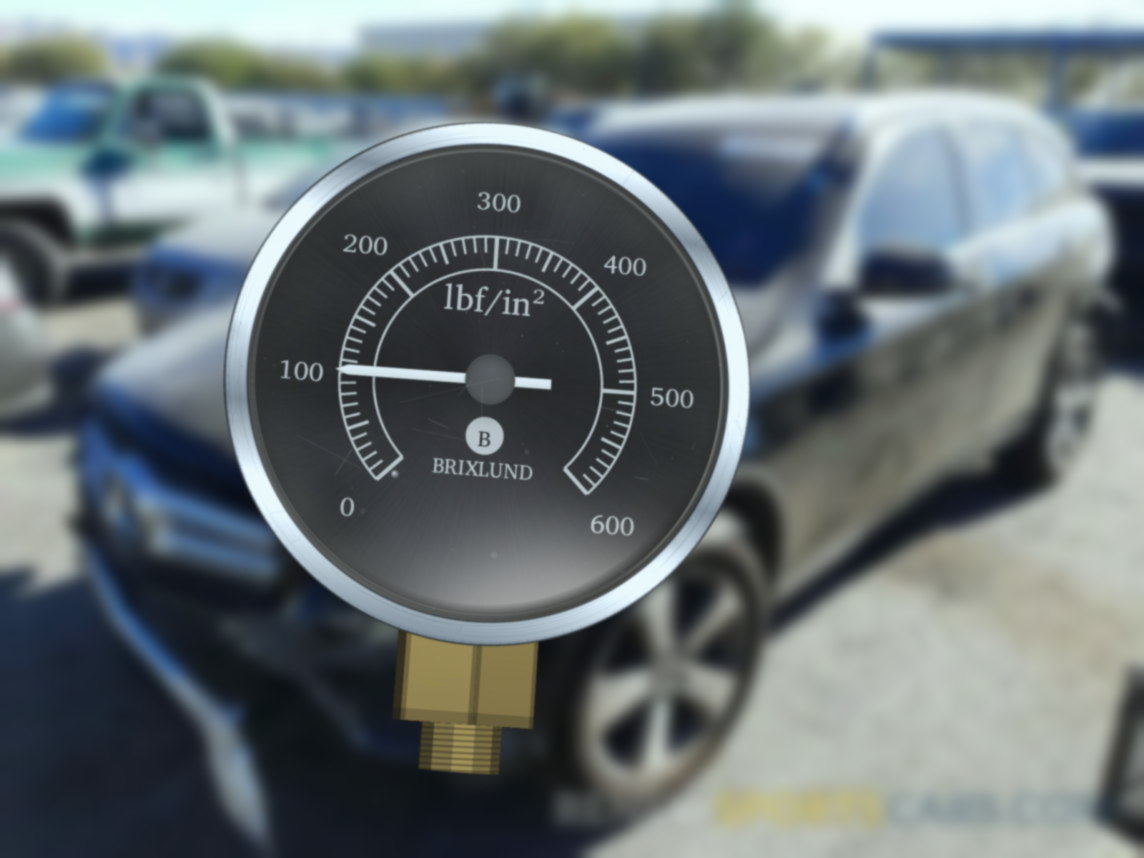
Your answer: 100 psi
